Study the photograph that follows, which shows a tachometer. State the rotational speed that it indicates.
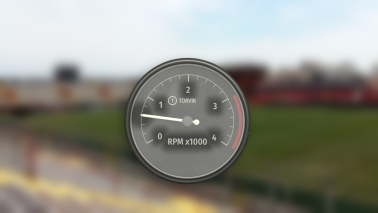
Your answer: 600 rpm
